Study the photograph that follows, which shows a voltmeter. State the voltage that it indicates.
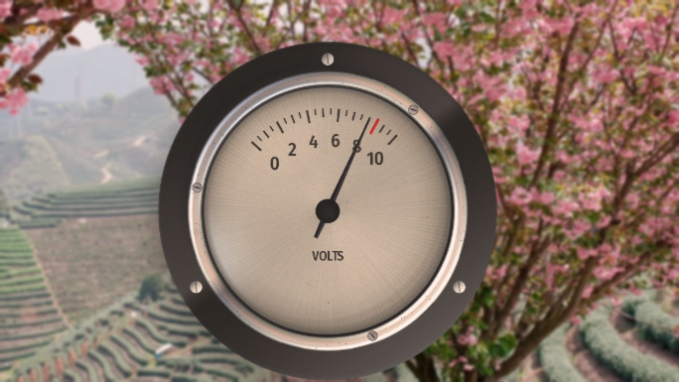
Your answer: 8 V
